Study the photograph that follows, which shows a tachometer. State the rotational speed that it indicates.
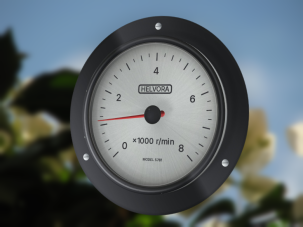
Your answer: 1125 rpm
